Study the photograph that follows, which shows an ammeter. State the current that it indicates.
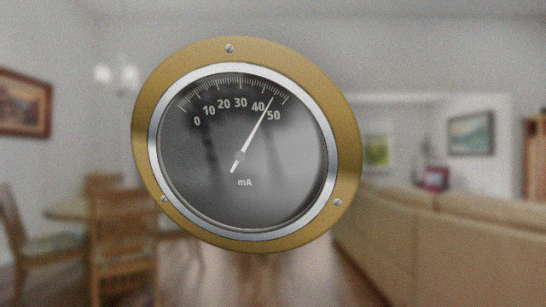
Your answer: 45 mA
